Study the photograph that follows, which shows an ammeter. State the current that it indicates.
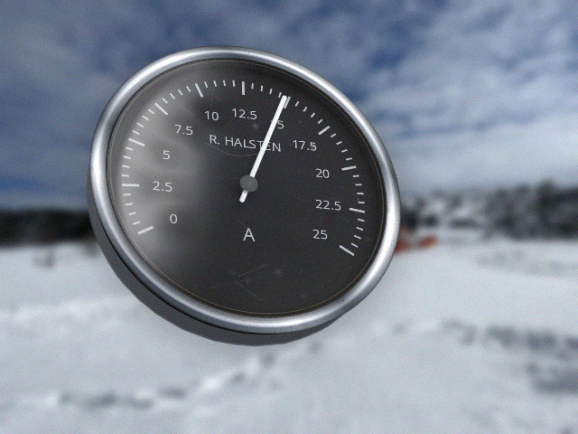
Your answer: 14.75 A
